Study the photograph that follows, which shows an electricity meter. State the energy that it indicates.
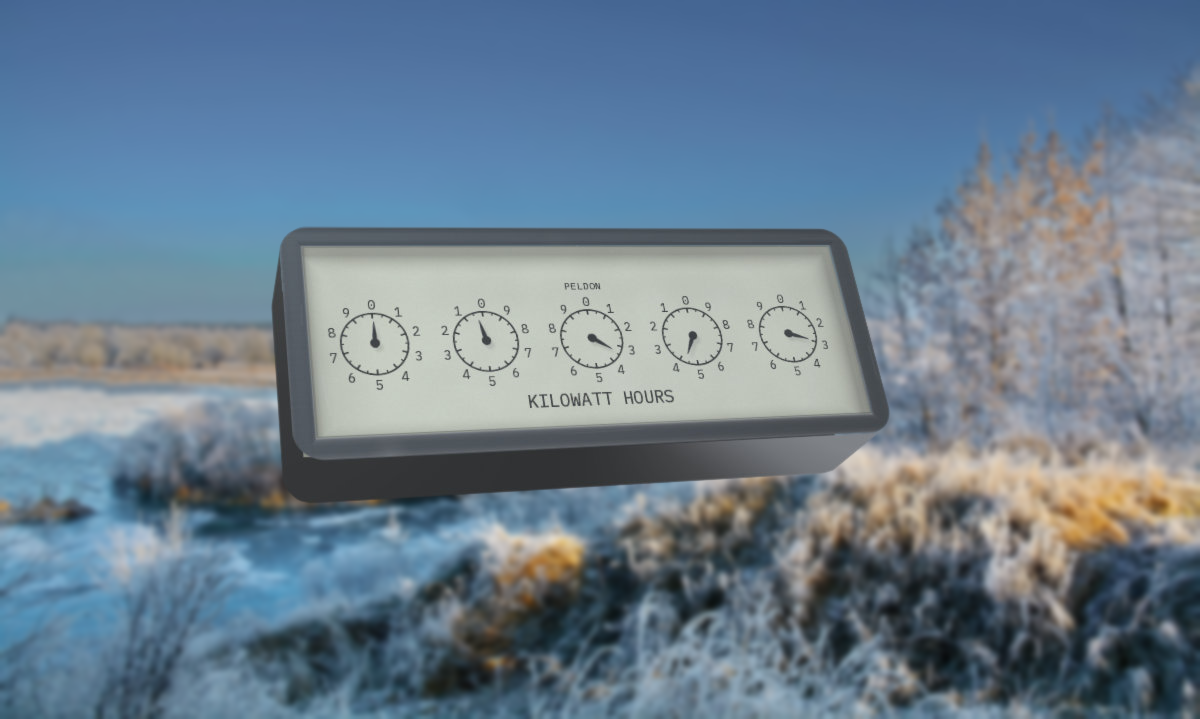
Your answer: 343 kWh
